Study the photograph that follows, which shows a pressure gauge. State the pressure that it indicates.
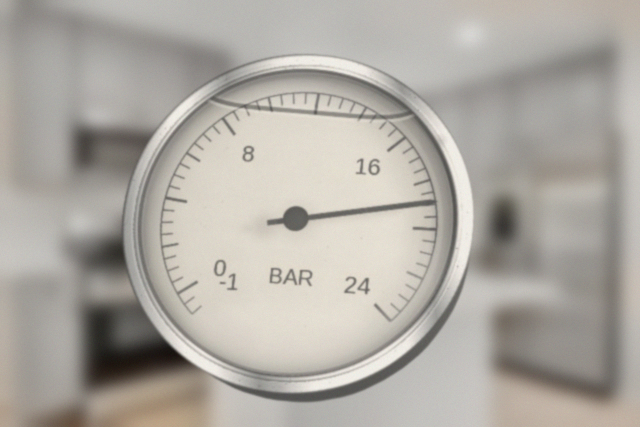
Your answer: 19 bar
